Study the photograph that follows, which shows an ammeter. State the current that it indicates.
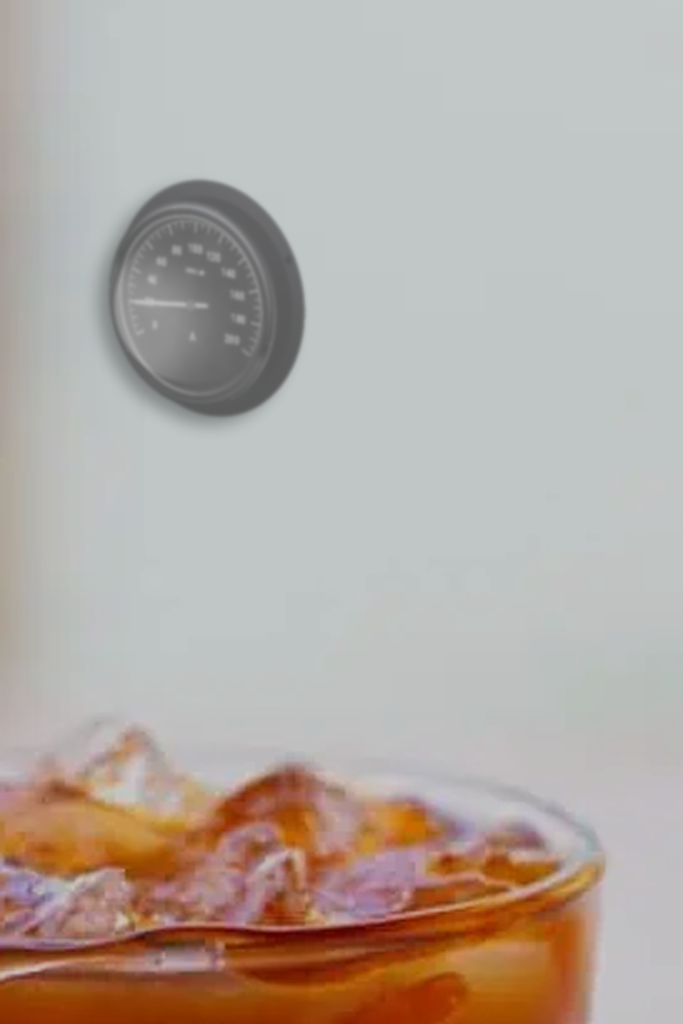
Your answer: 20 A
